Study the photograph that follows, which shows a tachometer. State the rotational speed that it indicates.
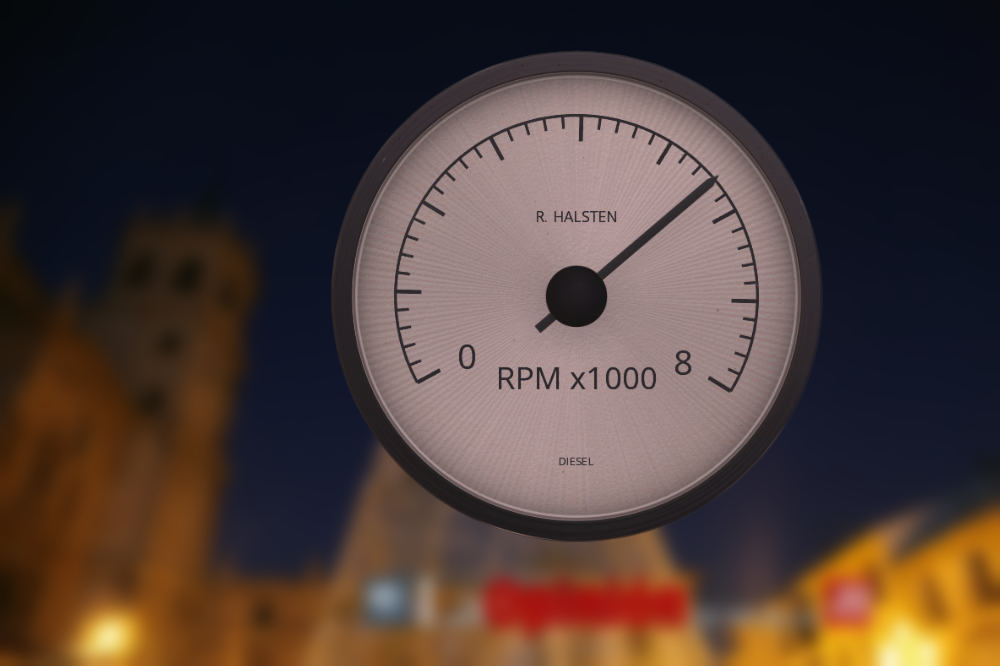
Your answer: 5600 rpm
